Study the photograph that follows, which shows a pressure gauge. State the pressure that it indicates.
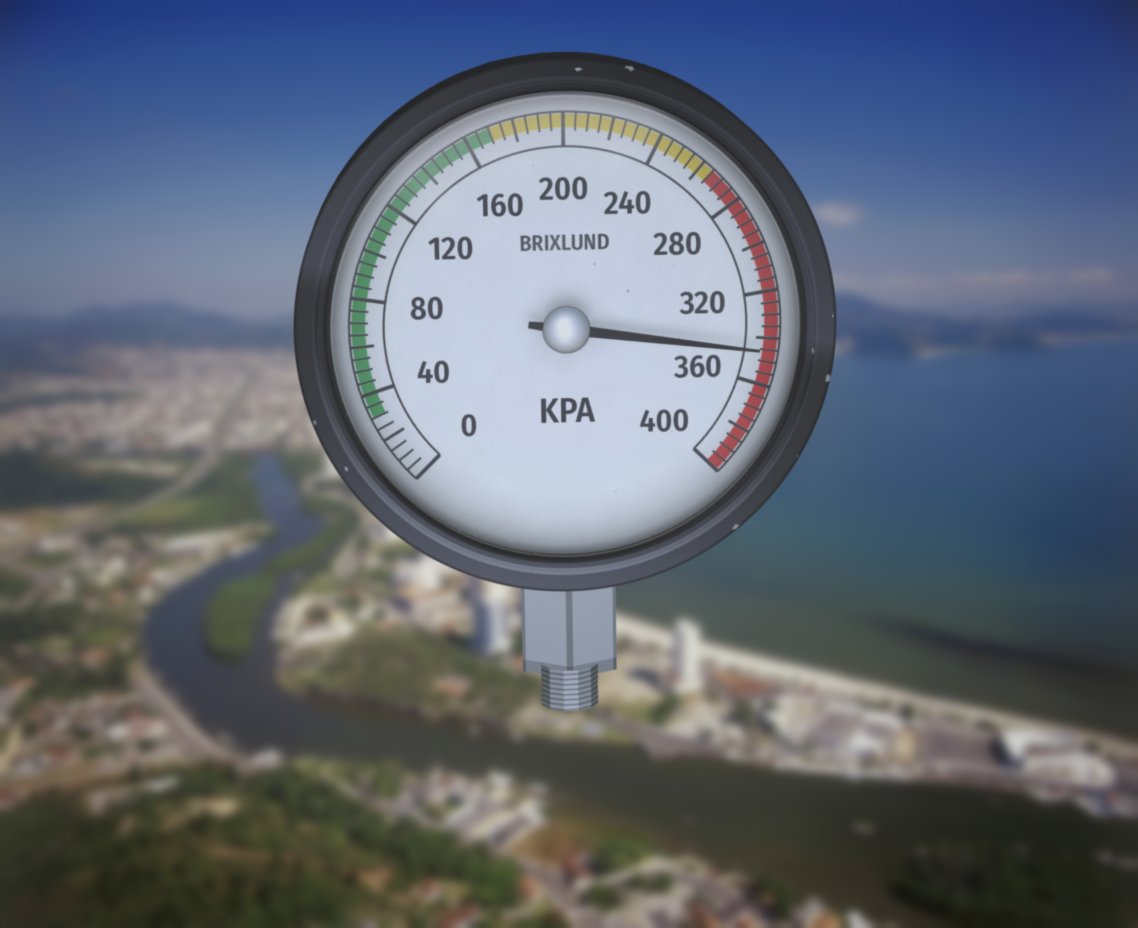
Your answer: 345 kPa
